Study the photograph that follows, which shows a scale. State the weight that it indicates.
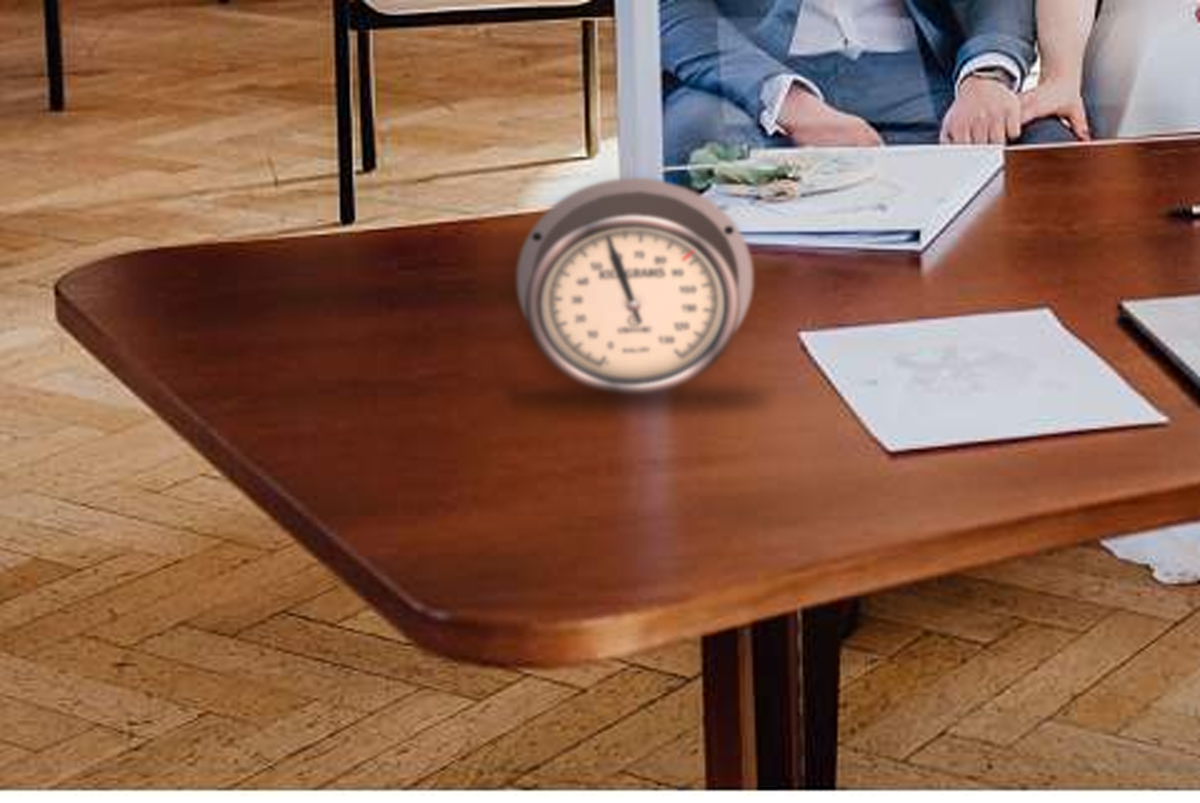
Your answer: 60 kg
